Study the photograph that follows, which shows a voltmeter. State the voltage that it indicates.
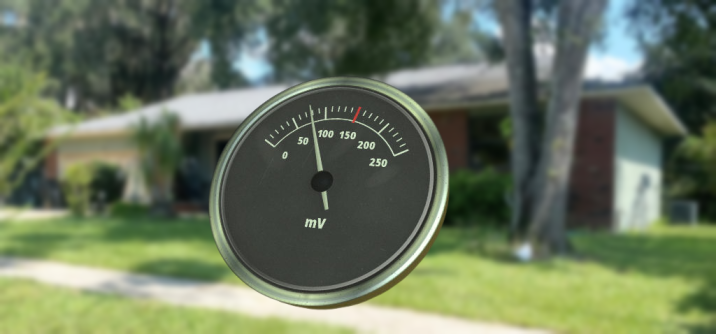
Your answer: 80 mV
